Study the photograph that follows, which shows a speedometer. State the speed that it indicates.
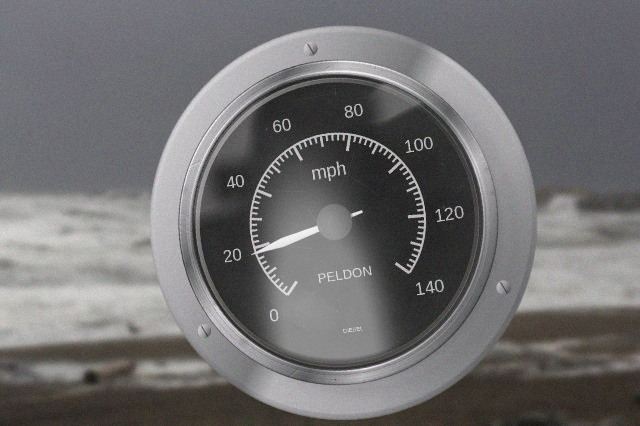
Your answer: 18 mph
